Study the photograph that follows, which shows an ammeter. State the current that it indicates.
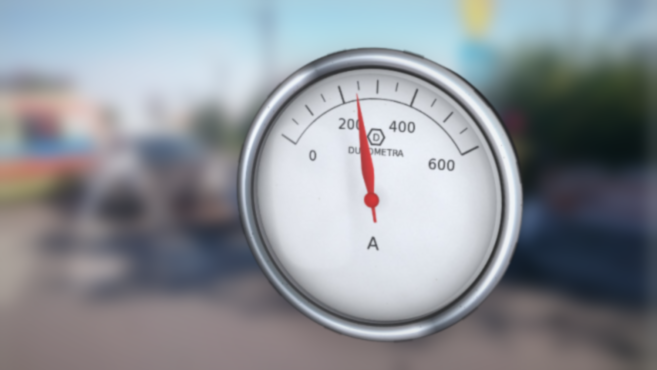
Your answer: 250 A
